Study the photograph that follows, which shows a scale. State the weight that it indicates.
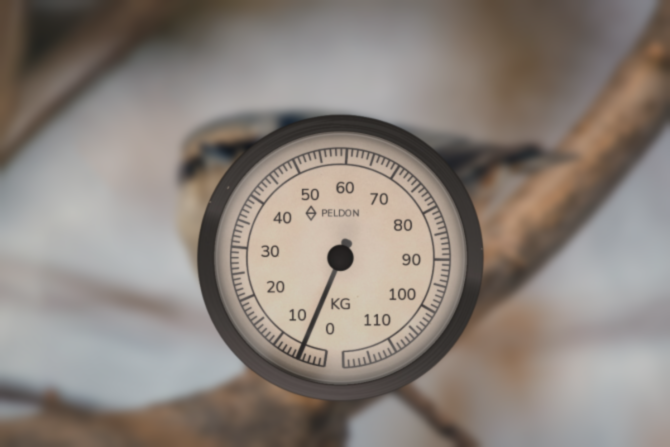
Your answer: 5 kg
